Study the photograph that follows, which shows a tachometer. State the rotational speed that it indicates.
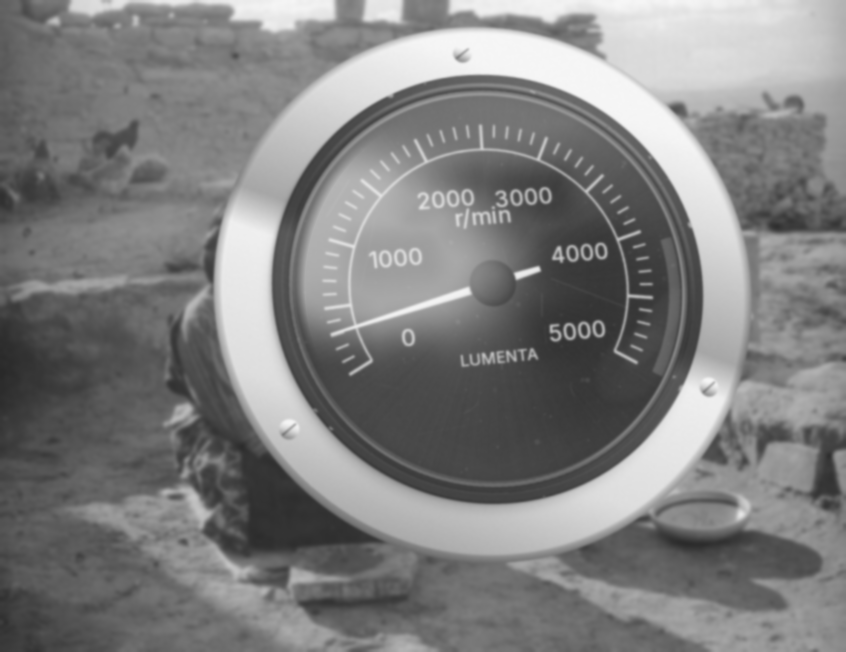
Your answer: 300 rpm
